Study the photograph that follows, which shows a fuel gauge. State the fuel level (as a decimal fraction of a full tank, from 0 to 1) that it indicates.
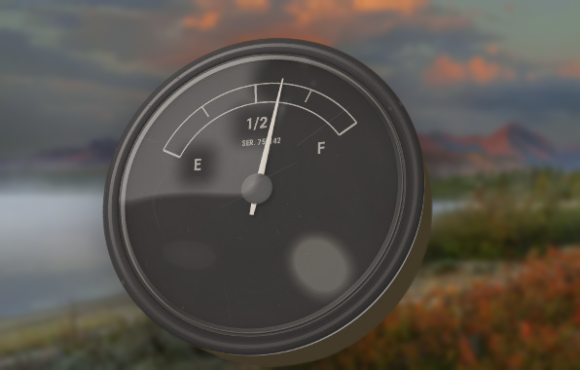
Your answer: 0.625
